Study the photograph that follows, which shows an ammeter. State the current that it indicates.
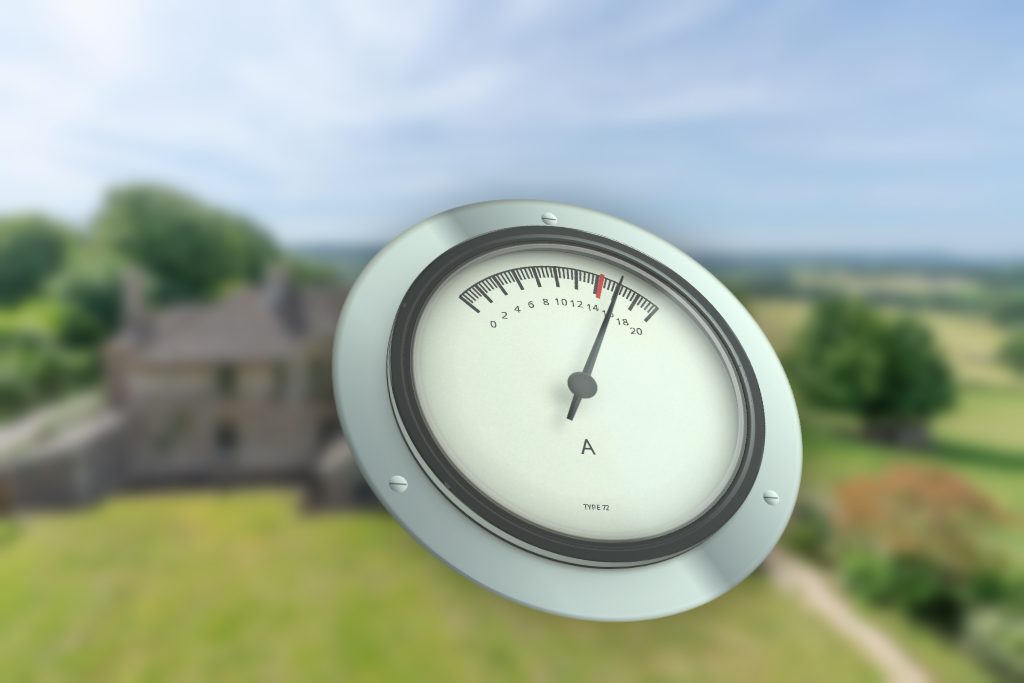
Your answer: 16 A
